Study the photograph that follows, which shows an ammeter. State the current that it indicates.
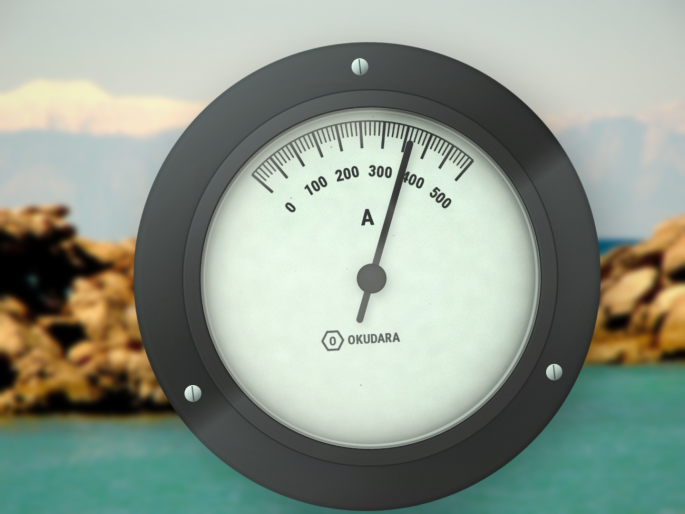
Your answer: 360 A
